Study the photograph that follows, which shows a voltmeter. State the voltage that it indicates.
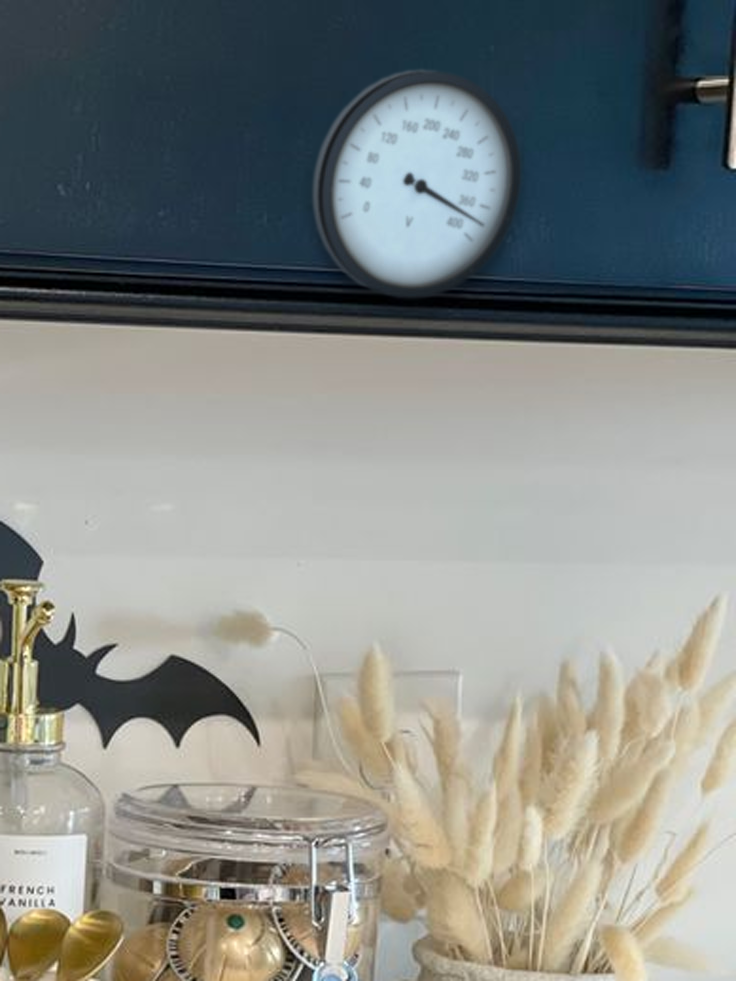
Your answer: 380 V
